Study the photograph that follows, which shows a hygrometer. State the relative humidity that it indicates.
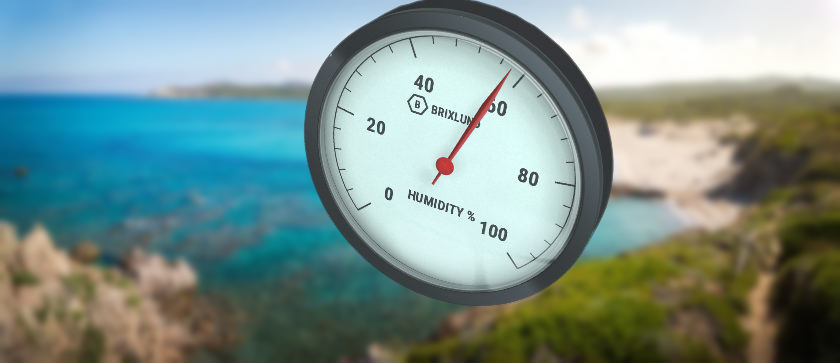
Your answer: 58 %
